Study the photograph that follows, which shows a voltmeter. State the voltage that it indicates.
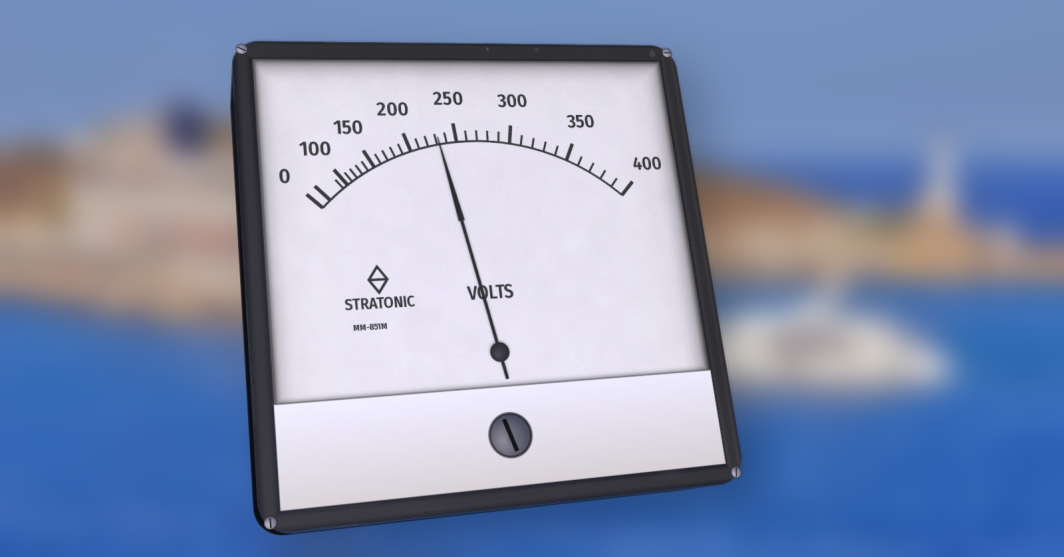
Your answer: 230 V
